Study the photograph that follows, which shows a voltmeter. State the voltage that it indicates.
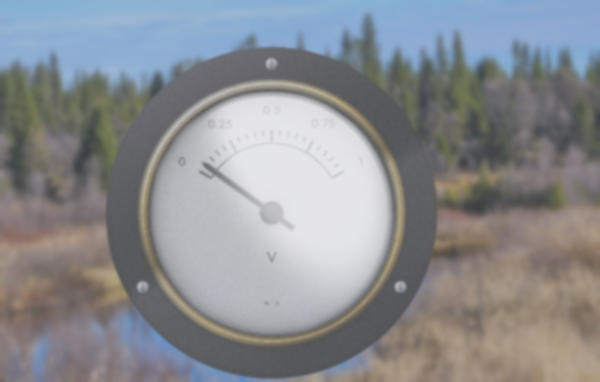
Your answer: 0.05 V
